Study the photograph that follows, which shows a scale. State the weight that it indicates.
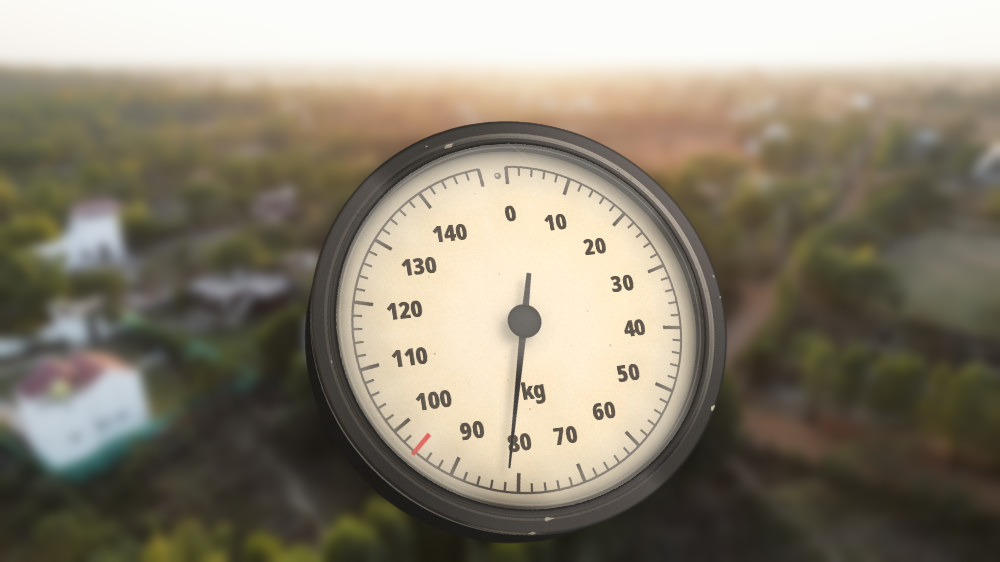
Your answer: 82 kg
